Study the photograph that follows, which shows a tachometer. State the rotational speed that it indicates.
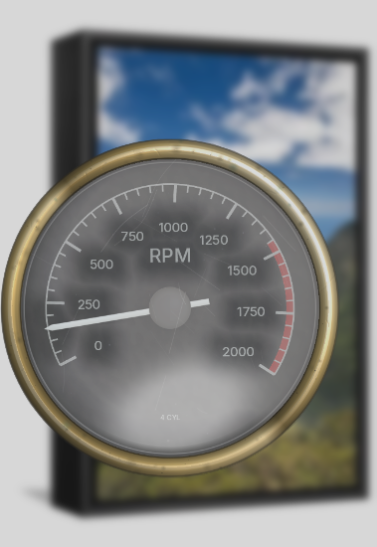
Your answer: 150 rpm
